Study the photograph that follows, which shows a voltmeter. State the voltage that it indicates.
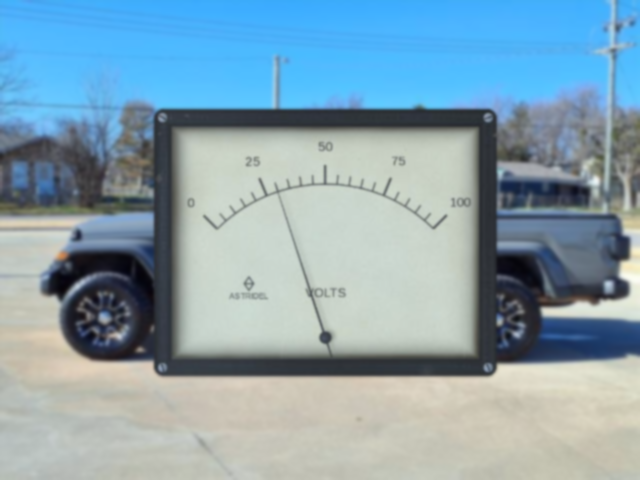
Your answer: 30 V
